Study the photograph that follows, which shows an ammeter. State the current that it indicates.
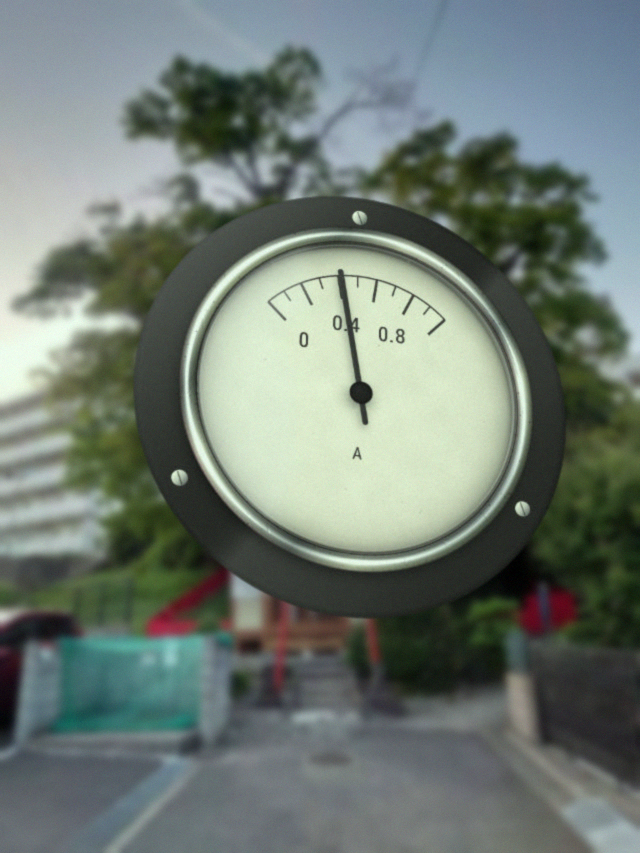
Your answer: 0.4 A
